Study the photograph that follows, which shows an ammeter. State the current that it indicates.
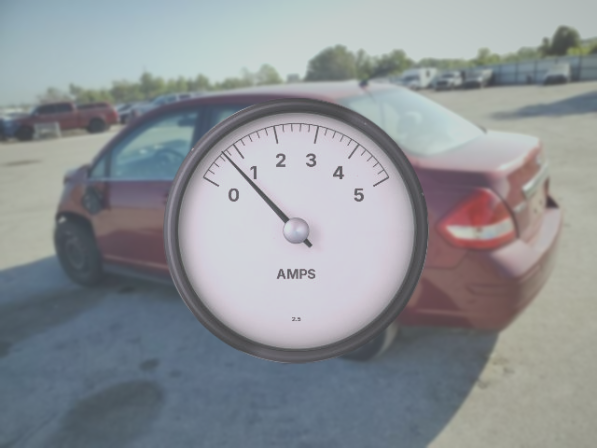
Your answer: 0.7 A
